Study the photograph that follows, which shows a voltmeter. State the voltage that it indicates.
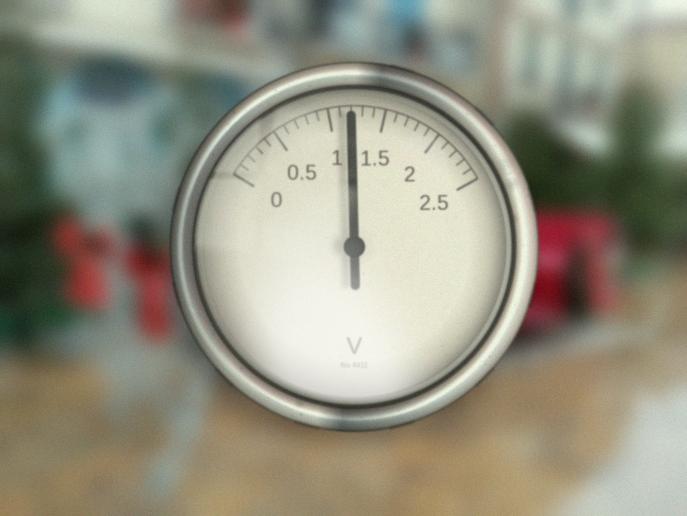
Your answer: 1.2 V
